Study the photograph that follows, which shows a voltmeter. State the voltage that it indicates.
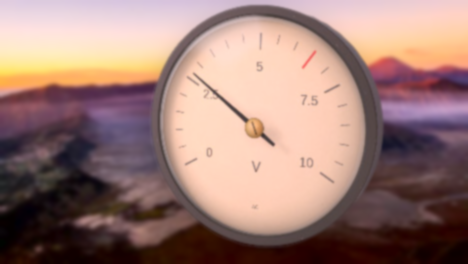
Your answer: 2.75 V
